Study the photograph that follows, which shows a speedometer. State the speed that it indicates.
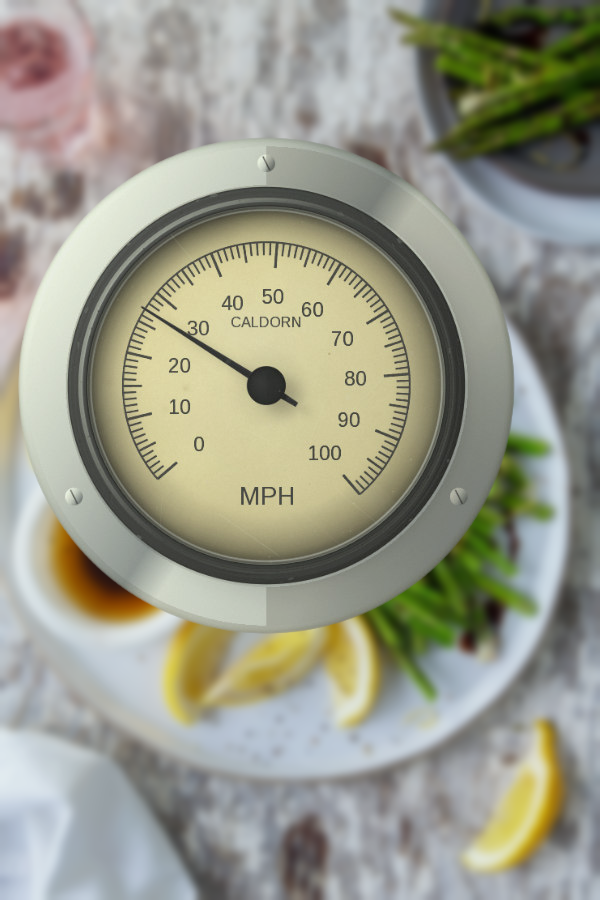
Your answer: 27 mph
